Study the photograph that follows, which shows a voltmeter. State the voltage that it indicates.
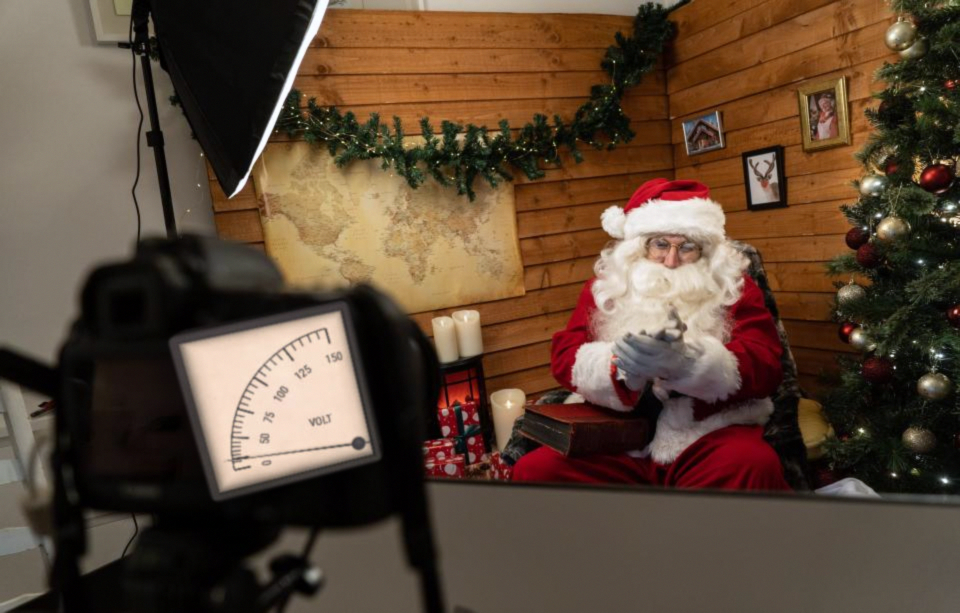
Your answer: 25 V
